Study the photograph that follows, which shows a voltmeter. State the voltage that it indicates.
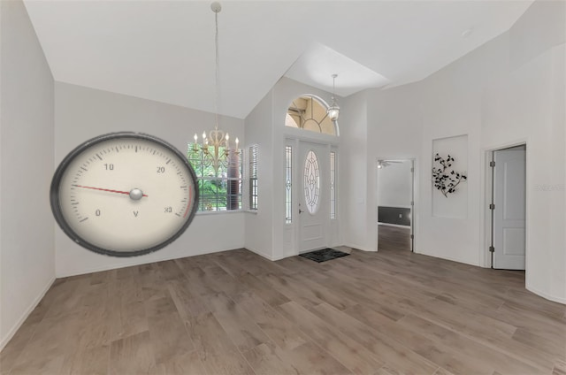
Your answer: 5 V
